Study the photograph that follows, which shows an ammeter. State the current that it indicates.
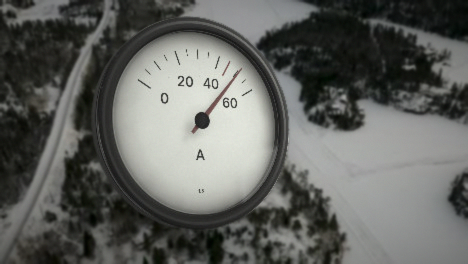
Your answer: 50 A
